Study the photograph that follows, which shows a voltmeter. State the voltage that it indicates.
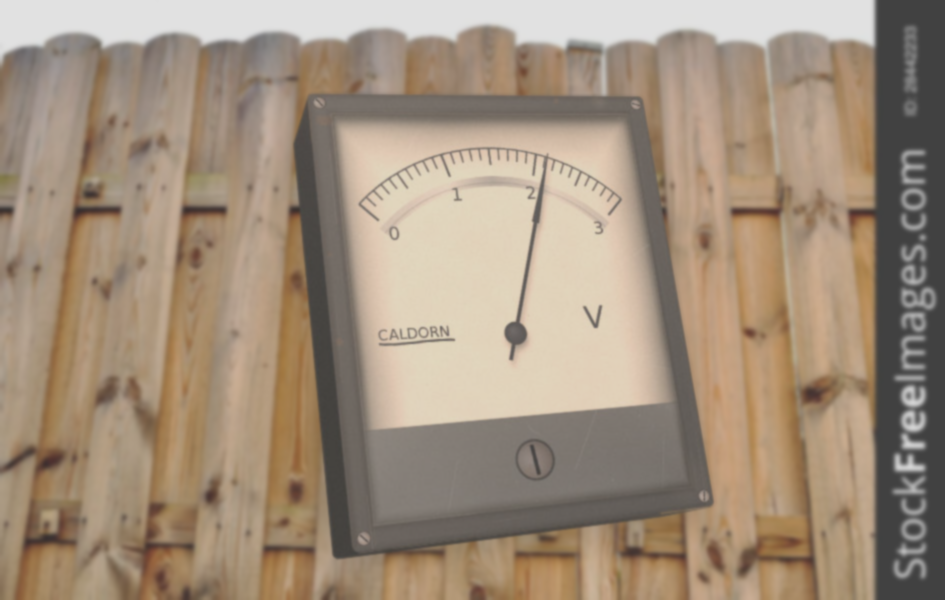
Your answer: 2.1 V
